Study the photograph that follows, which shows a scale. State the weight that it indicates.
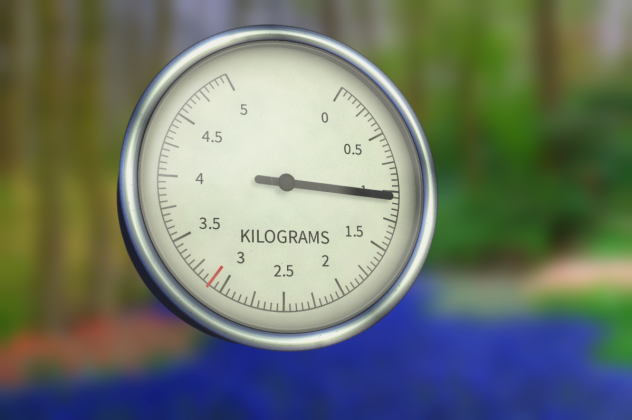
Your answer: 1.05 kg
